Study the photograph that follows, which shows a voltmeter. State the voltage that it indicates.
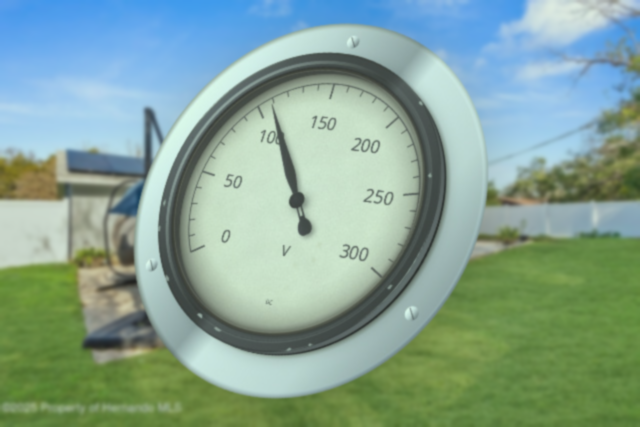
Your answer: 110 V
